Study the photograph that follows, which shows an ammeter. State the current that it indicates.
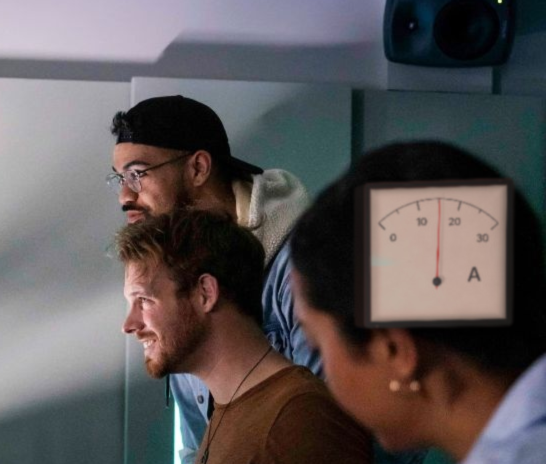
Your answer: 15 A
